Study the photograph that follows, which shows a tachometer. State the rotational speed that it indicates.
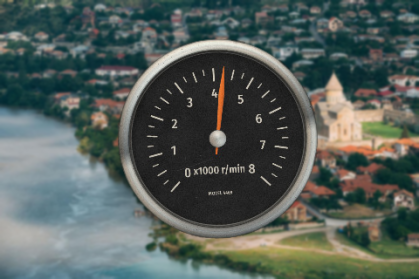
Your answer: 4250 rpm
